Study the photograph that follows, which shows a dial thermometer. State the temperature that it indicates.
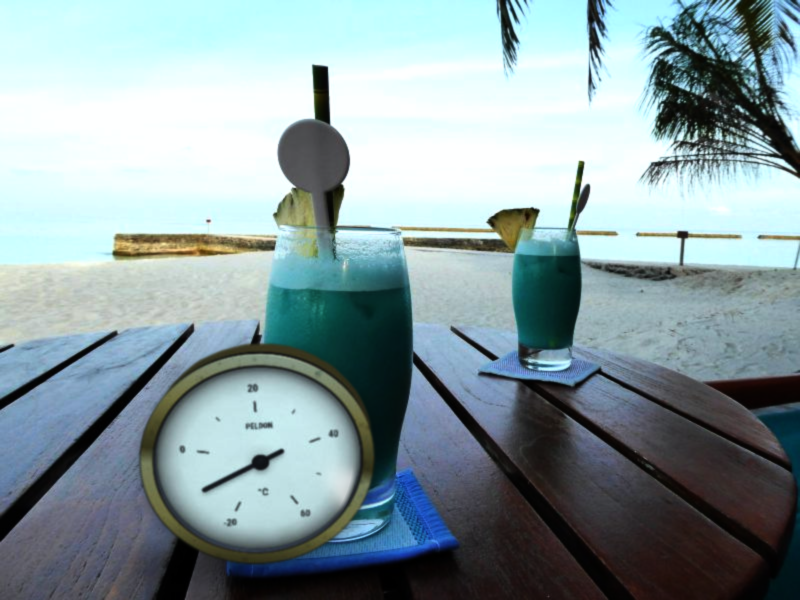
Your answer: -10 °C
